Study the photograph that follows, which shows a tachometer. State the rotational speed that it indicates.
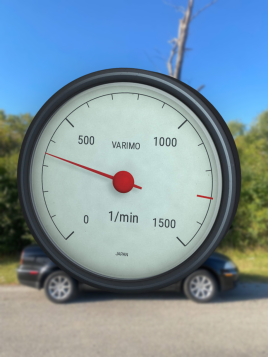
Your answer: 350 rpm
